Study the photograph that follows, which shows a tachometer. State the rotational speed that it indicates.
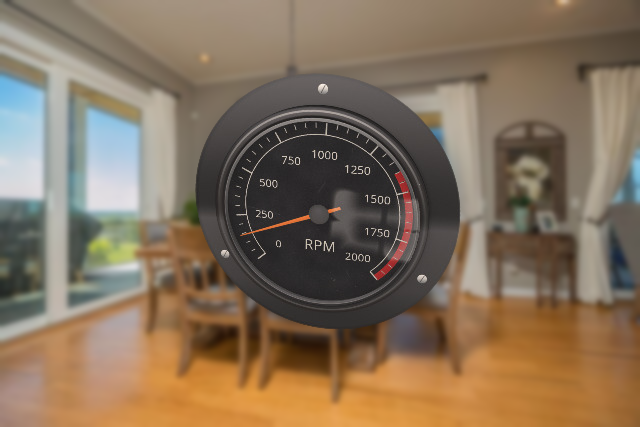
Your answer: 150 rpm
